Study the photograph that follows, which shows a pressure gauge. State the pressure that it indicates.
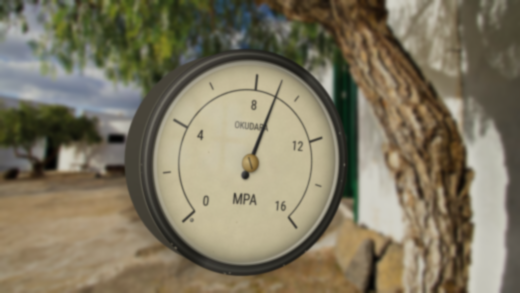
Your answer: 9 MPa
